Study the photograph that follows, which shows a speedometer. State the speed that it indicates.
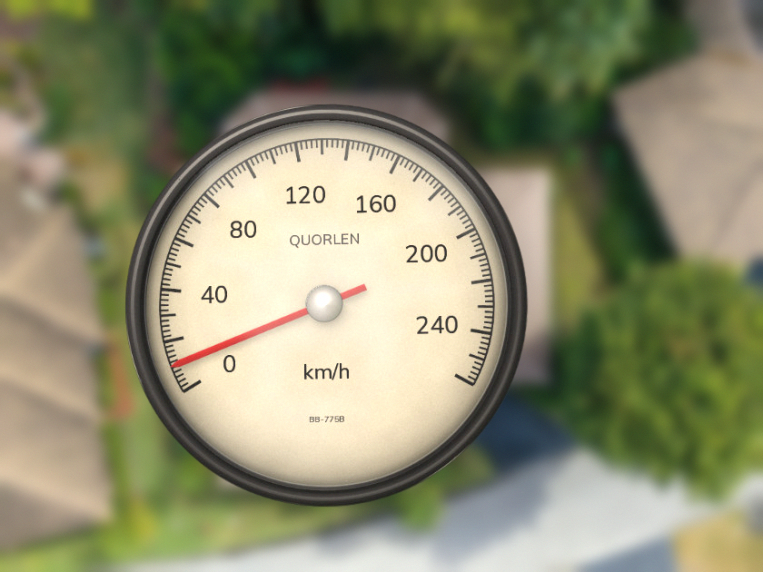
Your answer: 10 km/h
